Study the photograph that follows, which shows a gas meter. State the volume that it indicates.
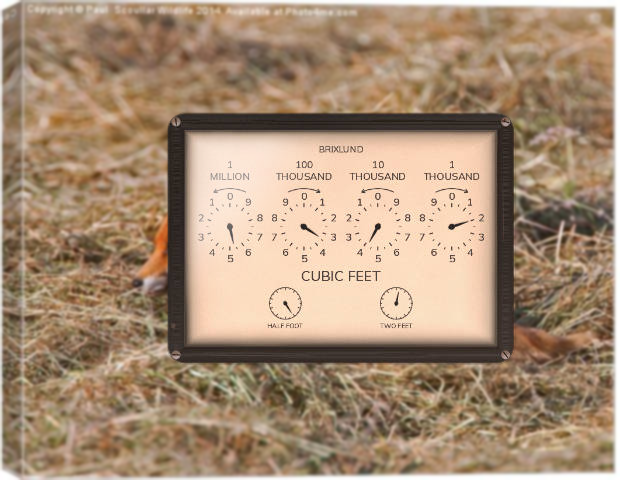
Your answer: 534200 ft³
